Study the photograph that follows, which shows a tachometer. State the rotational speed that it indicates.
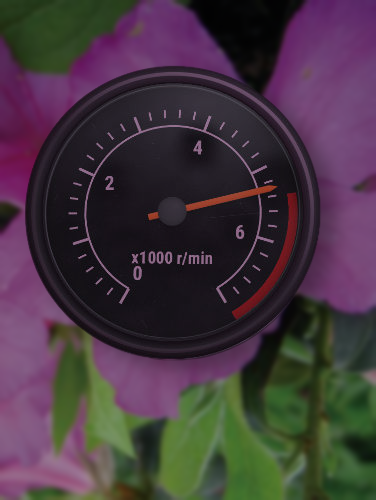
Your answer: 5300 rpm
